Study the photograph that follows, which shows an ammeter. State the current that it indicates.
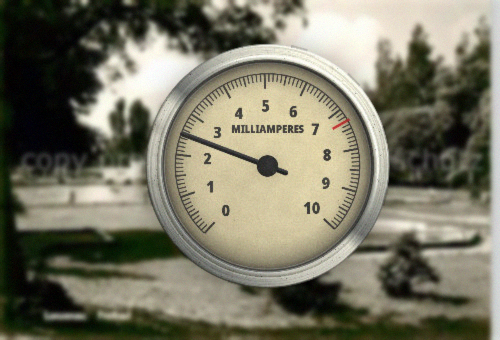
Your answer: 2.5 mA
